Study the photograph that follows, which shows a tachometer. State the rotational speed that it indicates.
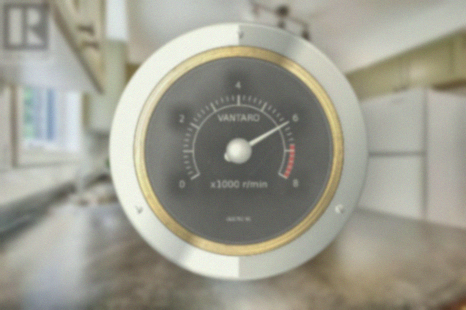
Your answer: 6000 rpm
